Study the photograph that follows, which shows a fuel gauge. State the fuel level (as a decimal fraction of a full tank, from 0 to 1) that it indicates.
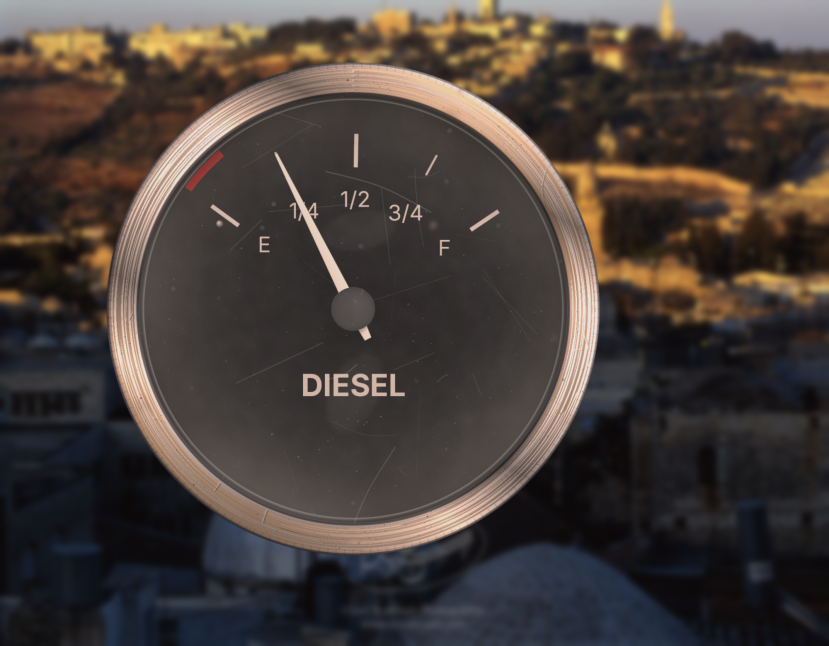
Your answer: 0.25
